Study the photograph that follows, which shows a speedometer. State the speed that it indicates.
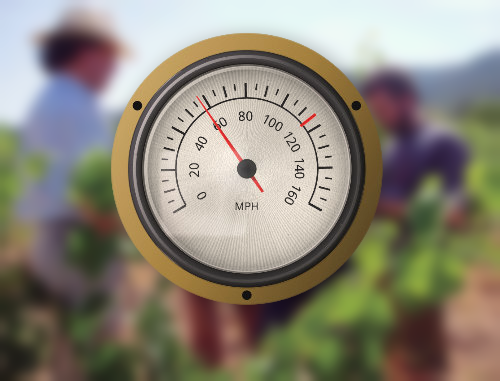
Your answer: 57.5 mph
